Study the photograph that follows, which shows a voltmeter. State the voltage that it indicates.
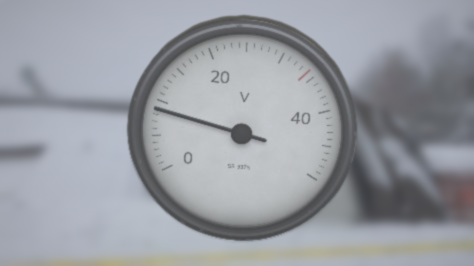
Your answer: 9 V
